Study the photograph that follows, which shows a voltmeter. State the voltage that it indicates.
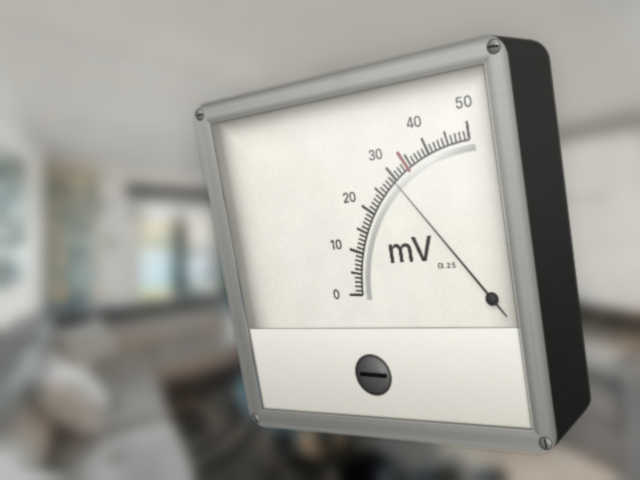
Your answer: 30 mV
